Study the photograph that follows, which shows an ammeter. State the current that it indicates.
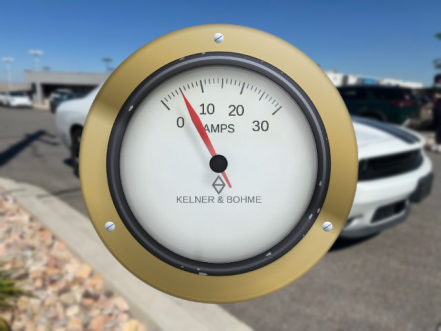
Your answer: 5 A
